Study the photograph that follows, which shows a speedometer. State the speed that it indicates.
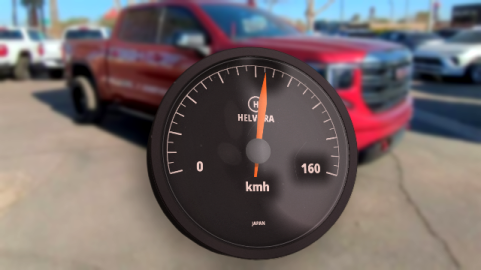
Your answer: 85 km/h
